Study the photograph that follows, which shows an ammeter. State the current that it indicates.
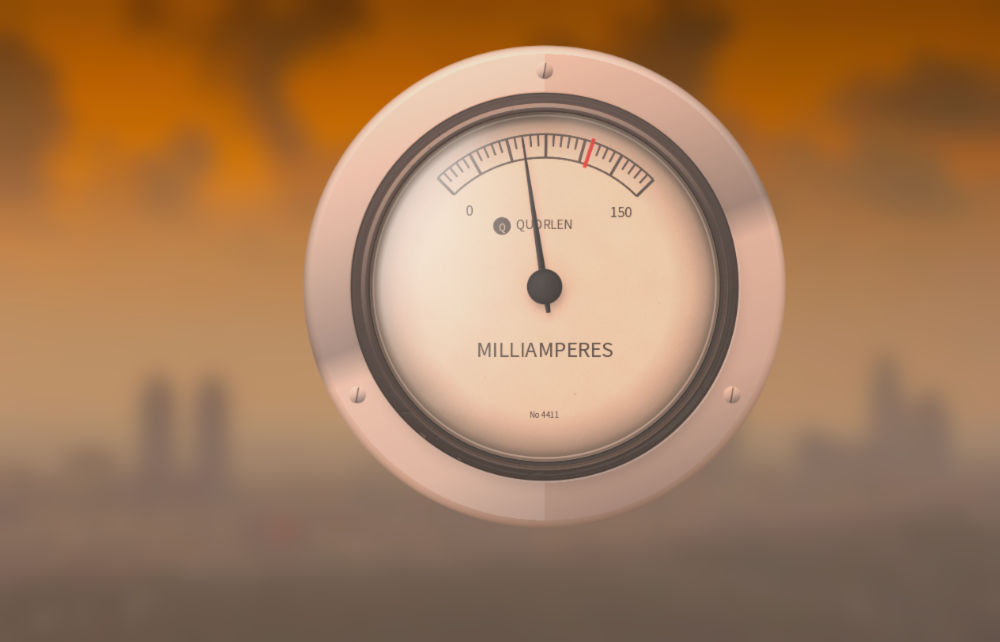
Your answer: 60 mA
